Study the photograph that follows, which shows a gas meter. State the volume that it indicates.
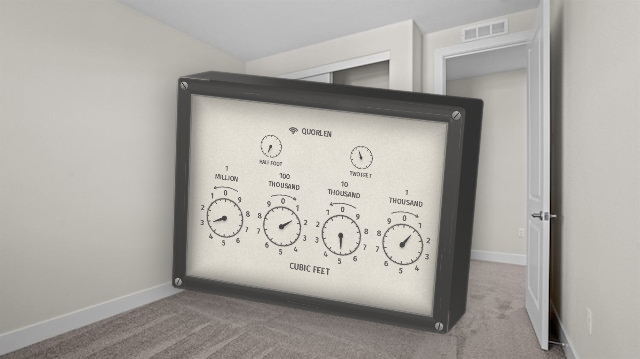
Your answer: 315100 ft³
